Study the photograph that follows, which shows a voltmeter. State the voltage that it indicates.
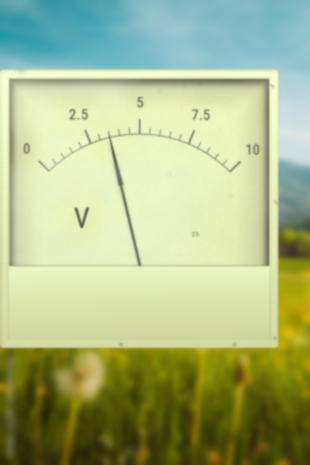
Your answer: 3.5 V
